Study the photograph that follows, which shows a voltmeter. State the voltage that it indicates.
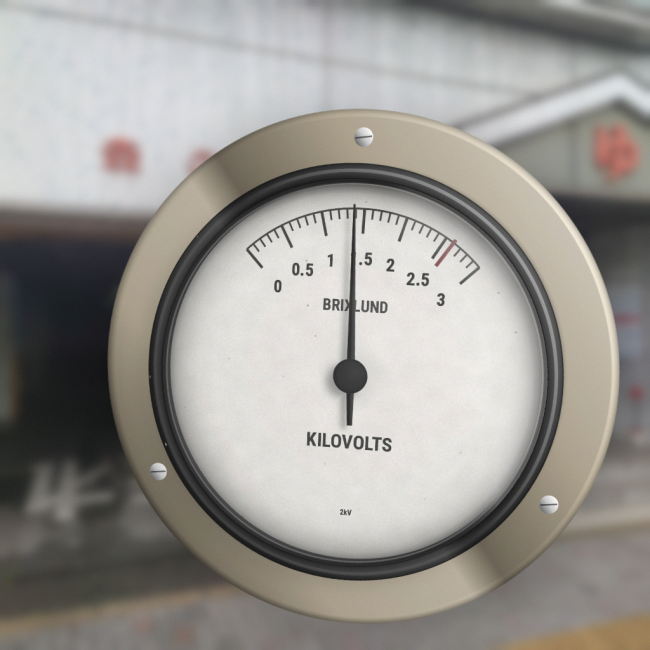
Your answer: 1.4 kV
